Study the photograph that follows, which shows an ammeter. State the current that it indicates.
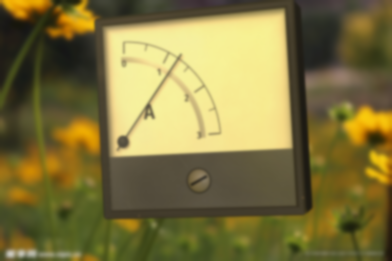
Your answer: 1.25 A
